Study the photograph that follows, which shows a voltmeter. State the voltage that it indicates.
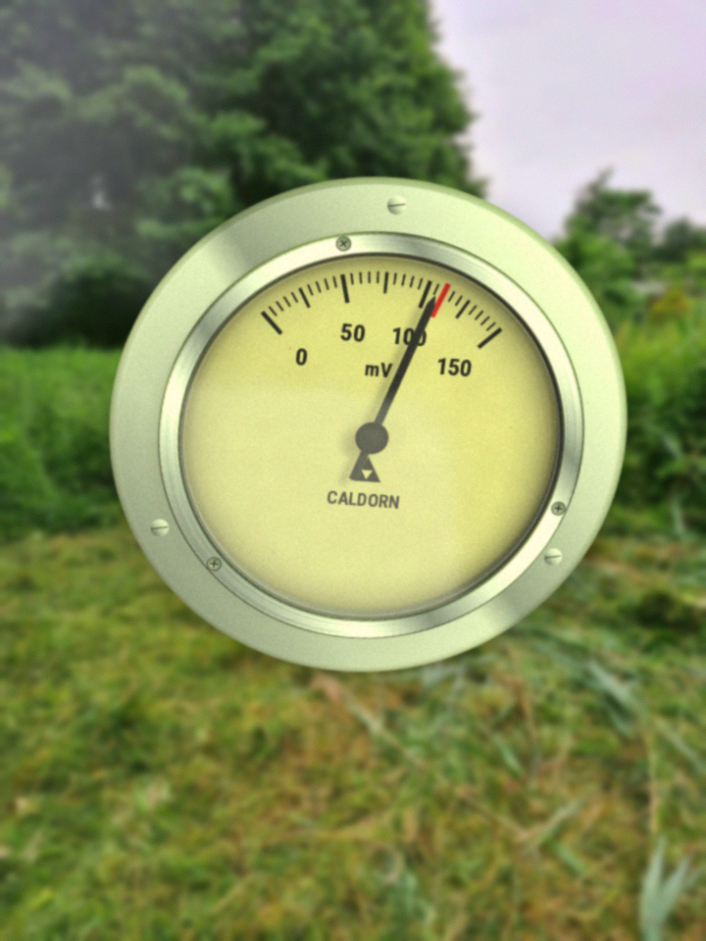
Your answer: 105 mV
